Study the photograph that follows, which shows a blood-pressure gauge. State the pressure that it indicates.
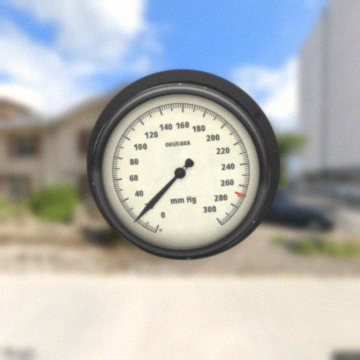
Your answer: 20 mmHg
